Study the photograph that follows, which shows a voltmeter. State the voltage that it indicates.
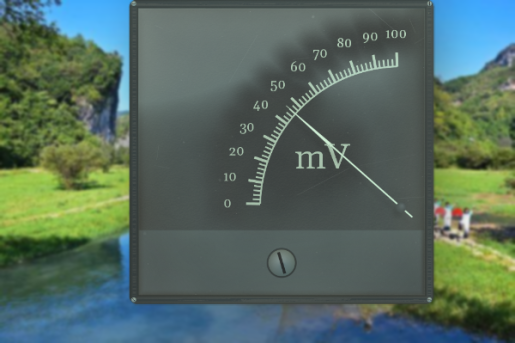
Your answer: 46 mV
